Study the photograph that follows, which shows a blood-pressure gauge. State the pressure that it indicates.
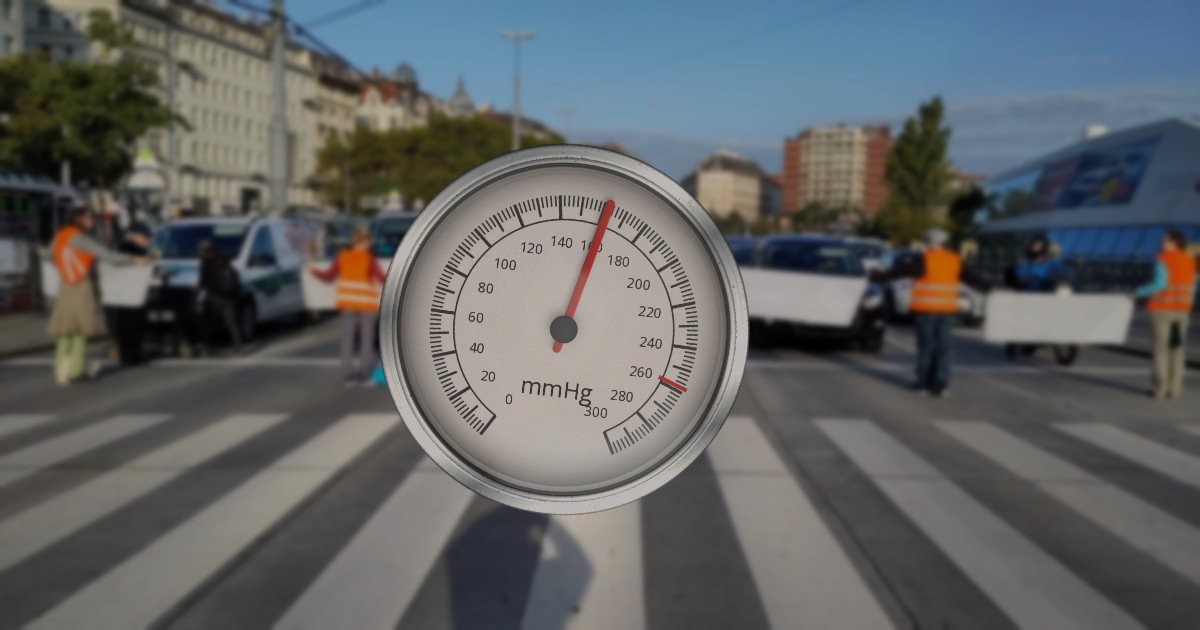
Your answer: 162 mmHg
